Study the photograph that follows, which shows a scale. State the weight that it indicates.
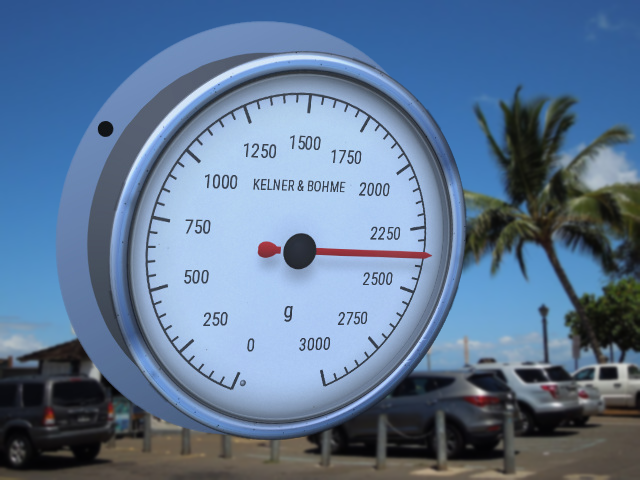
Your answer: 2350 g
